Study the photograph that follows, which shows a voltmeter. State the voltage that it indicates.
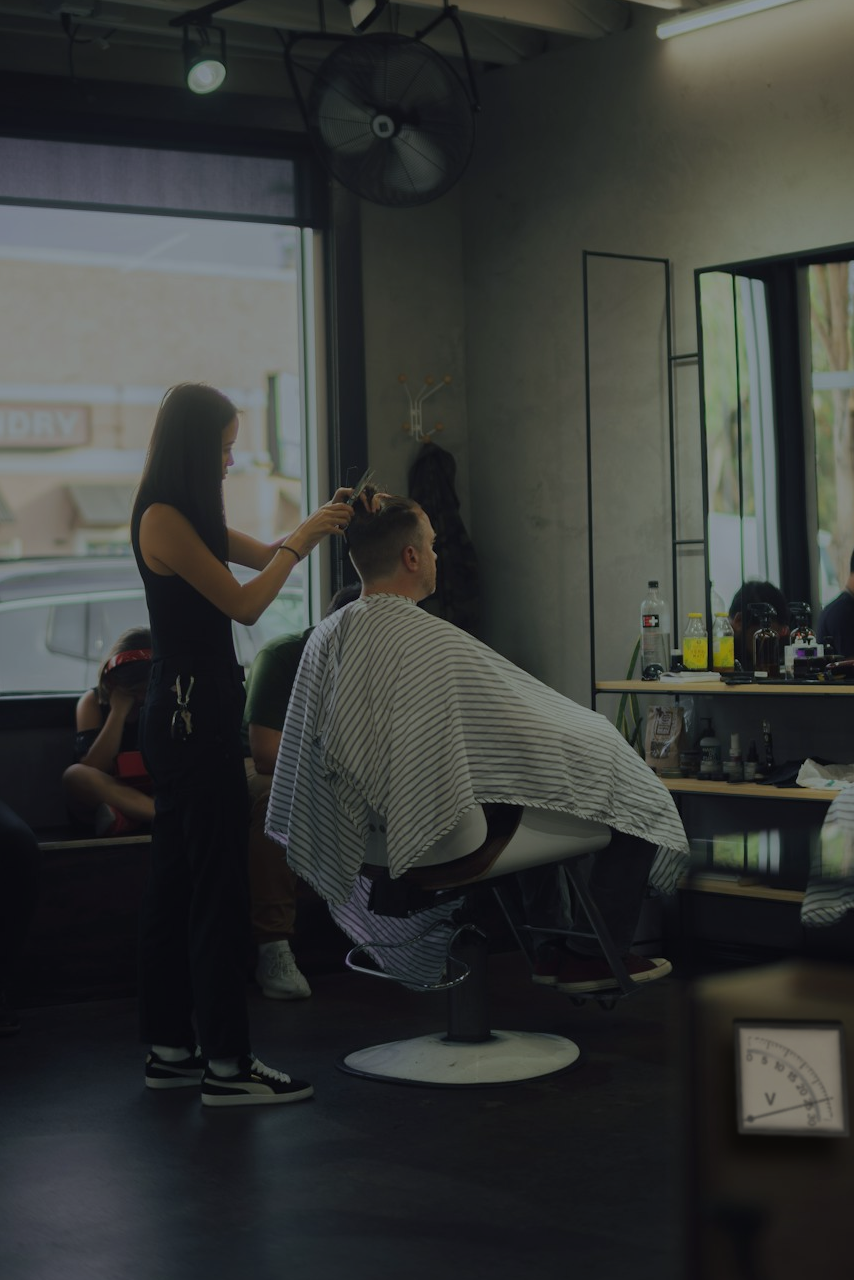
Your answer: 25 V
